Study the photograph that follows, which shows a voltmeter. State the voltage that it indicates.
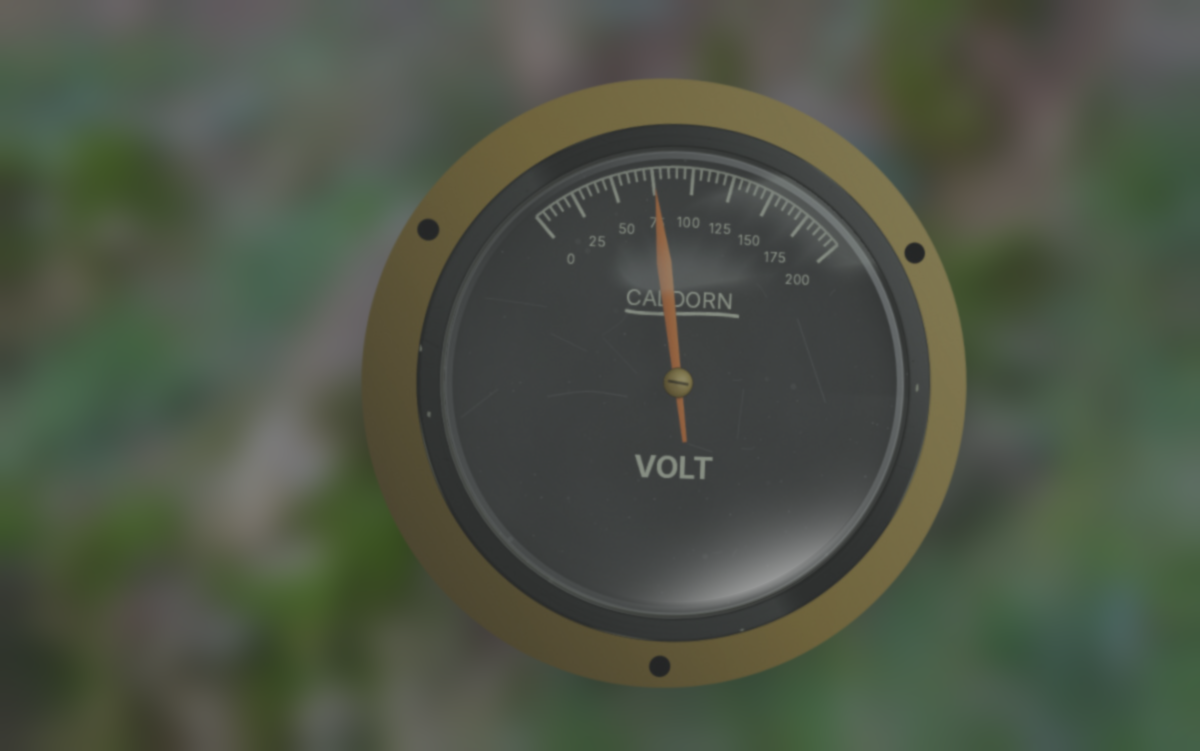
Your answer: 75 V
